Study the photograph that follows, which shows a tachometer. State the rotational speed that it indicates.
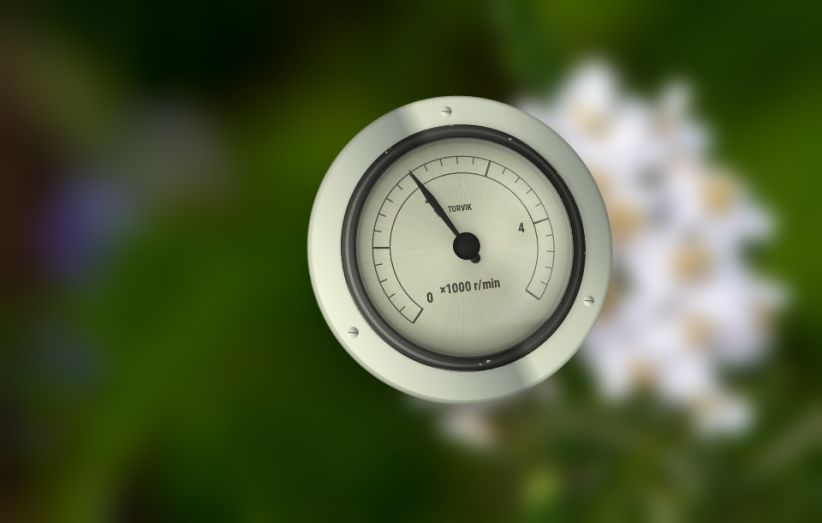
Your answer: 2000 rpm
